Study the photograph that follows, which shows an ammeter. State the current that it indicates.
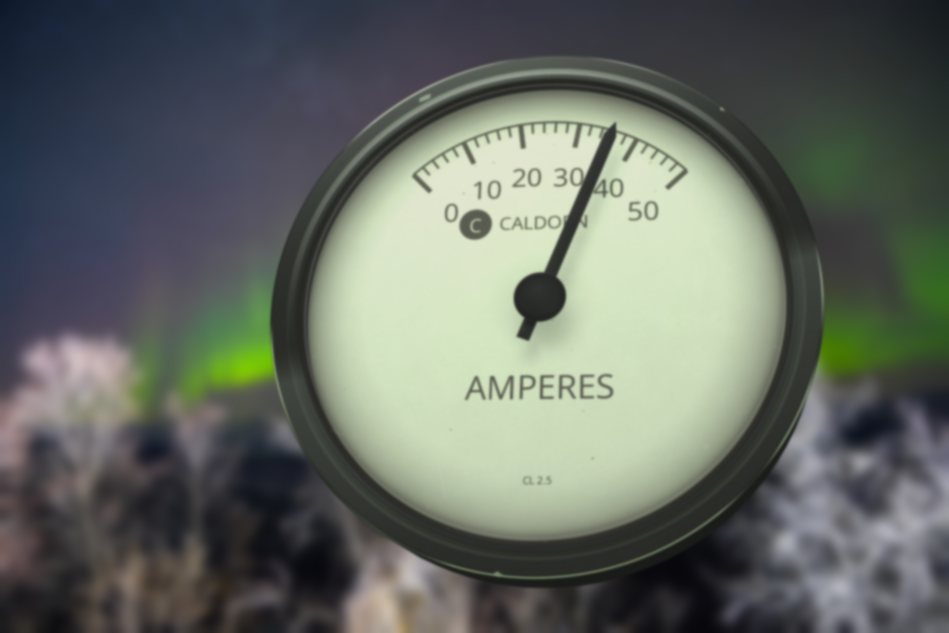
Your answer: 36 A
